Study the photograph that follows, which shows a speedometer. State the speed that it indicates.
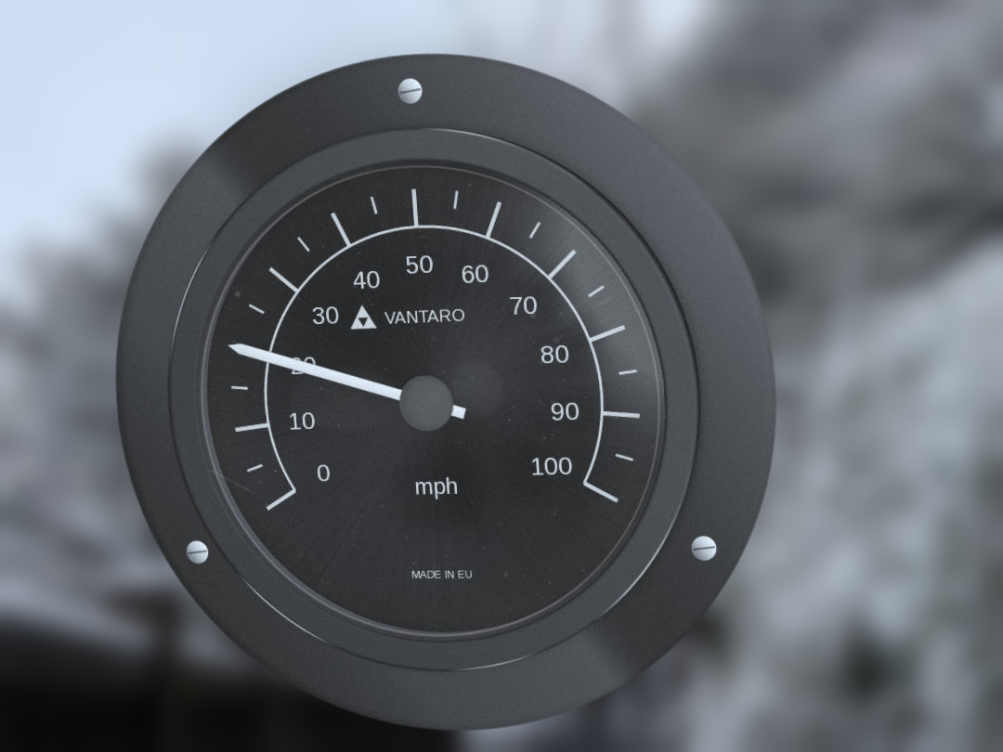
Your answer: 20 mph
